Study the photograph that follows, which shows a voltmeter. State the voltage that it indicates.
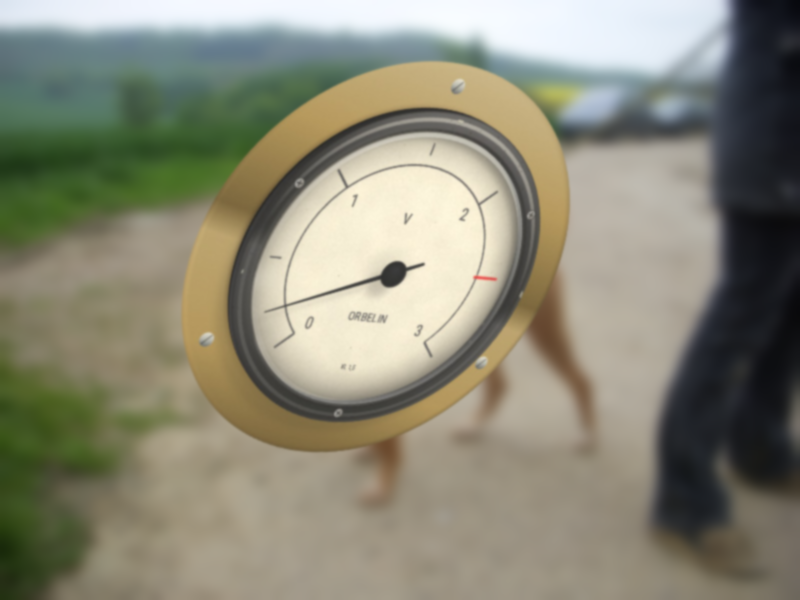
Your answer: 0.25 V
